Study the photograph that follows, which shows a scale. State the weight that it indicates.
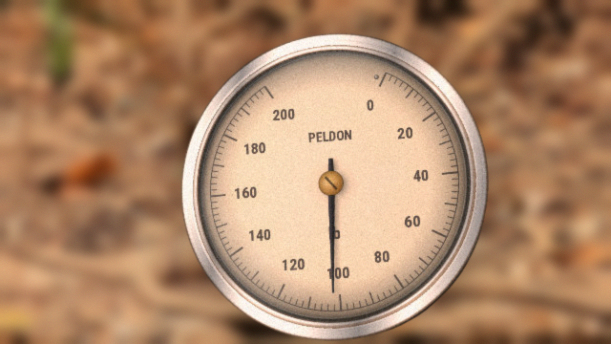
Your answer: 102 lb
